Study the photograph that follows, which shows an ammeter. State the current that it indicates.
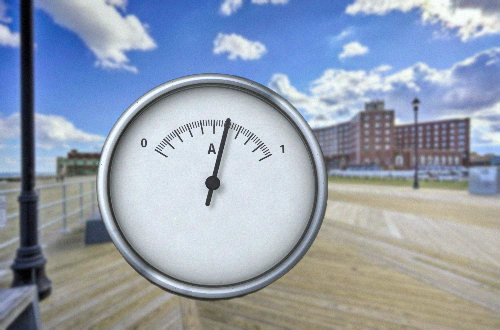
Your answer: 0.6 A
